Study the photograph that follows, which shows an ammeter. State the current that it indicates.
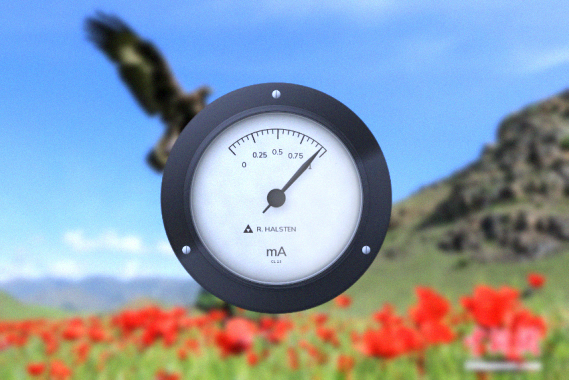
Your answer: 0.95 mA
